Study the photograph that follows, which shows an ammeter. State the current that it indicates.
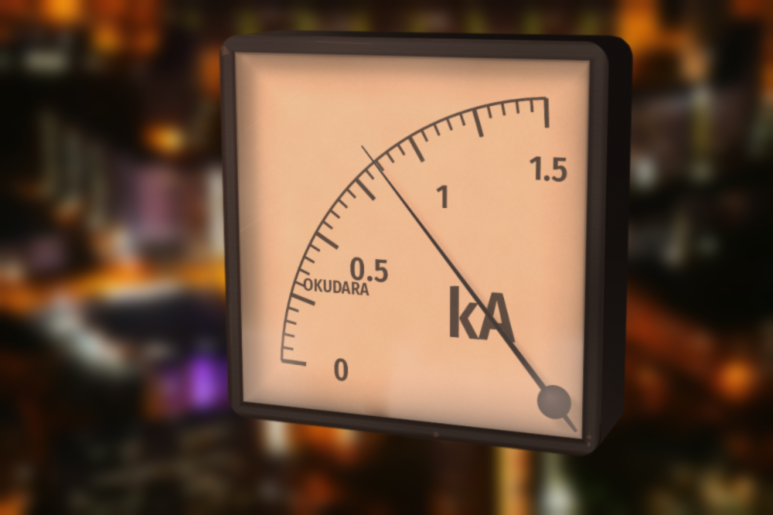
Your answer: 0.85 kA
